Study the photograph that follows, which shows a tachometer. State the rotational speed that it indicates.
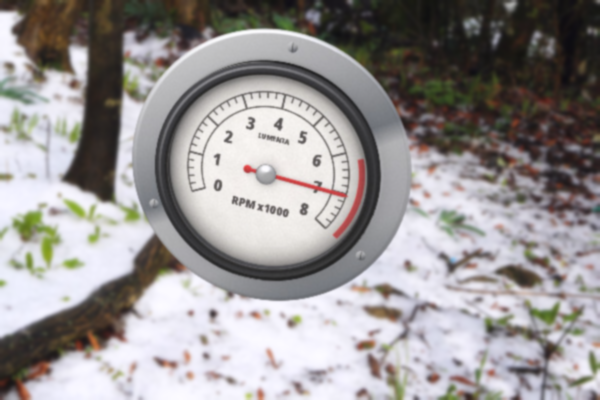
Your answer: 7000 rpm
